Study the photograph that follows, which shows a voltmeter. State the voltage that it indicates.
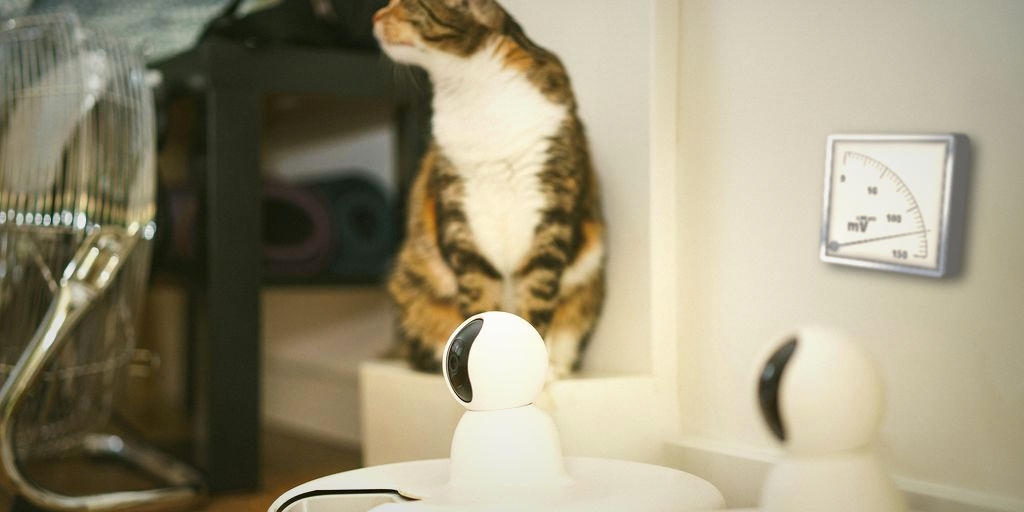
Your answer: 125 mV
